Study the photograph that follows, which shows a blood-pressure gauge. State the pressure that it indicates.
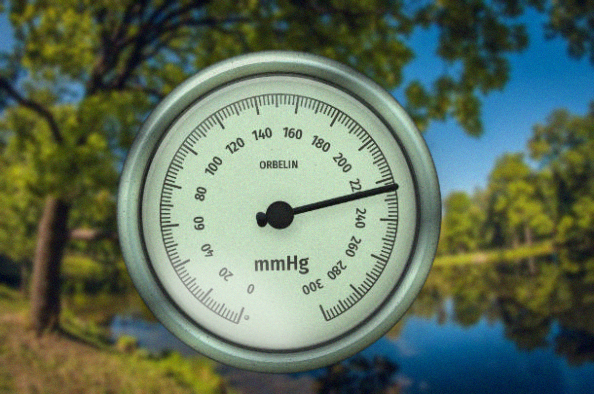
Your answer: 224 mmHg
